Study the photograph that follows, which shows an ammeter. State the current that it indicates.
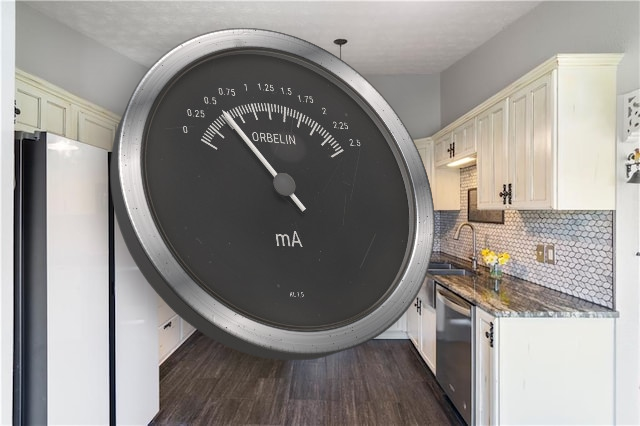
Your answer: 0.5 mA
